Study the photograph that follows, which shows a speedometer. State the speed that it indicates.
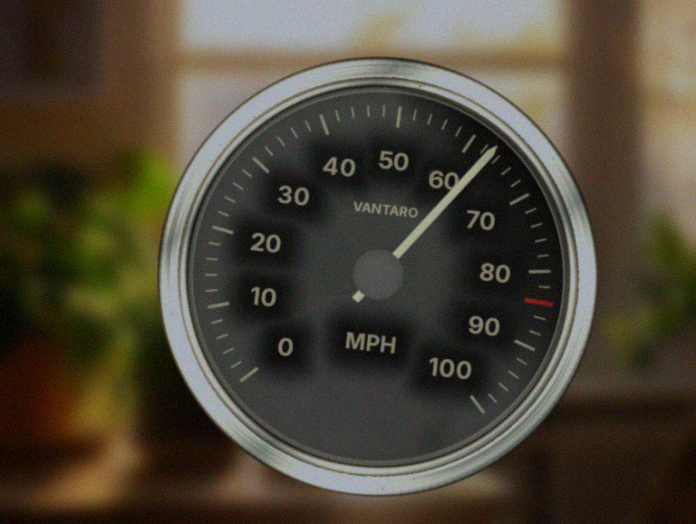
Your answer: 63 mph
